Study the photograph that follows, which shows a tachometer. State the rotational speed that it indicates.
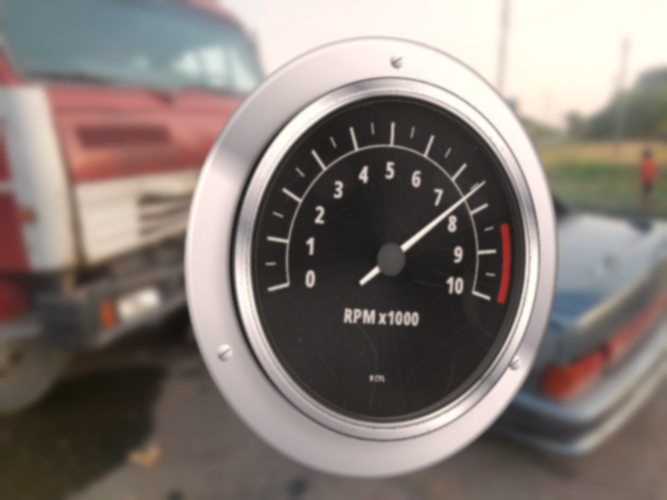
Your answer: 7500 rpm
